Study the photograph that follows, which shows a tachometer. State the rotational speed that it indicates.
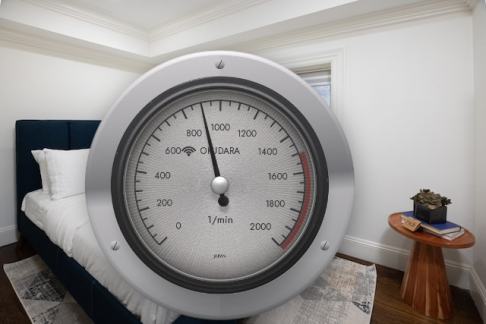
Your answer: 900 rpm
